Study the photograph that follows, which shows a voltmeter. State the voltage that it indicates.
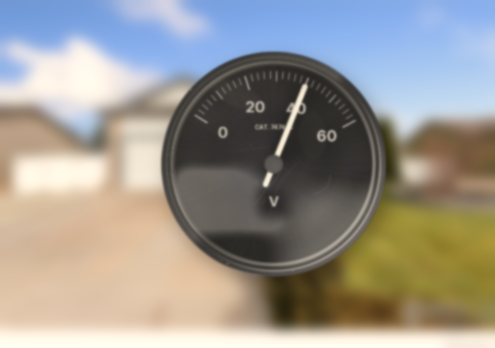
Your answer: 40 V
